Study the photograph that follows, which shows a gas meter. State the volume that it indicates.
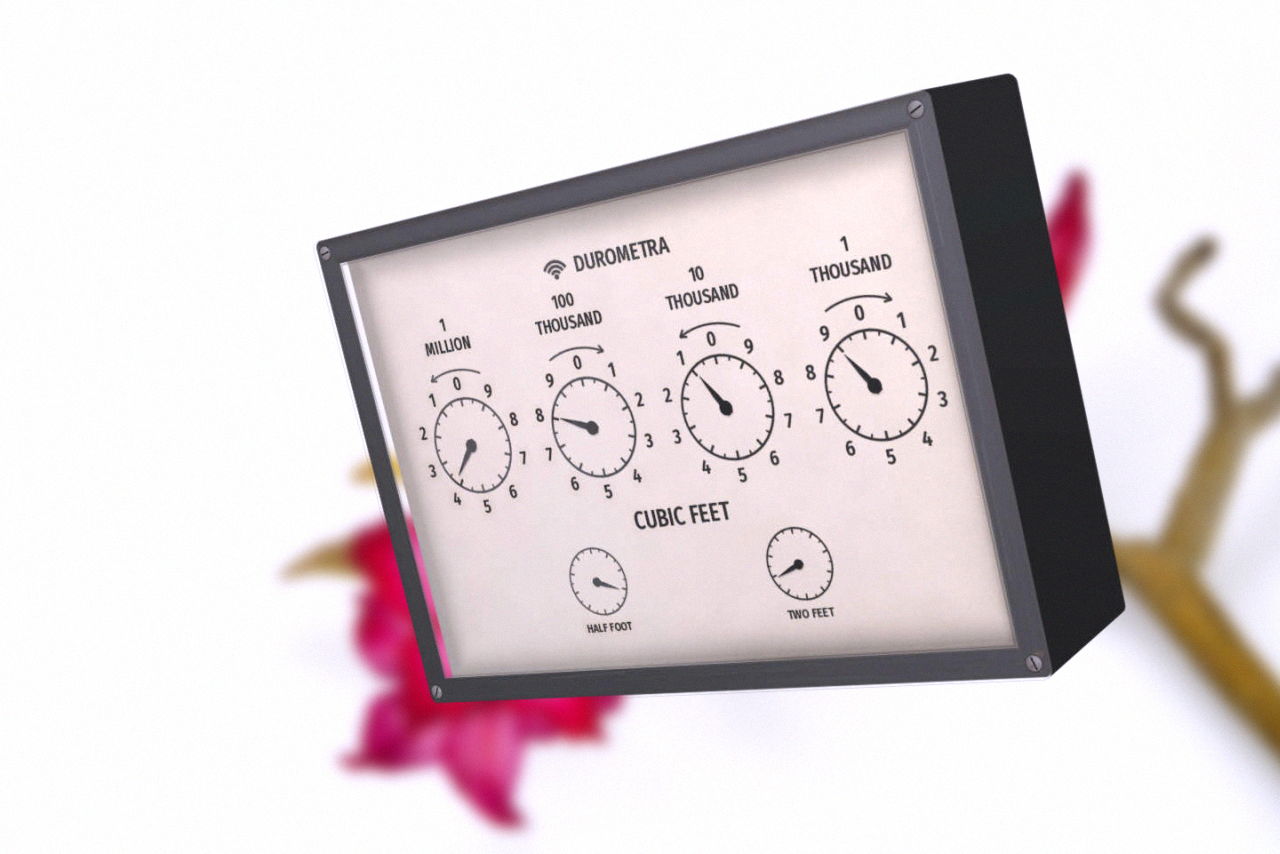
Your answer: 380900 ft³
